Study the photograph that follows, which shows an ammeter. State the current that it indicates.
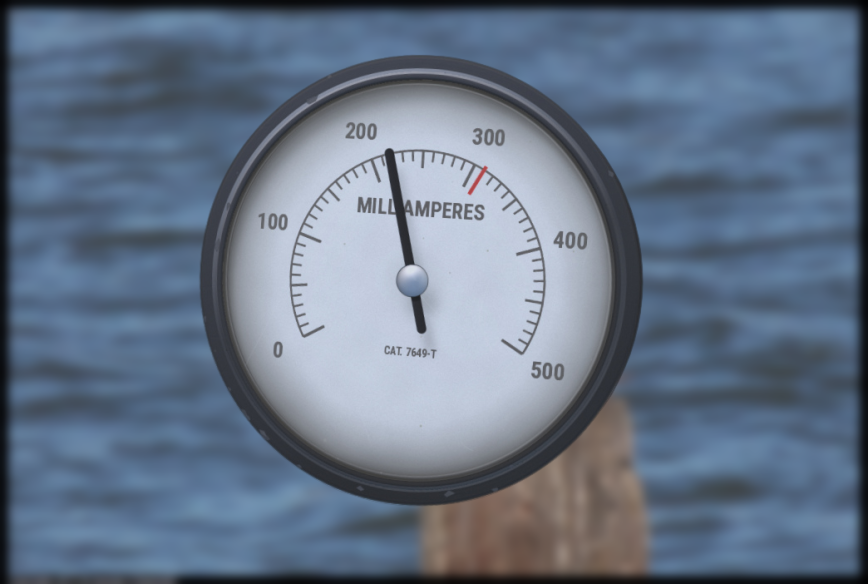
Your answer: 220 mA
